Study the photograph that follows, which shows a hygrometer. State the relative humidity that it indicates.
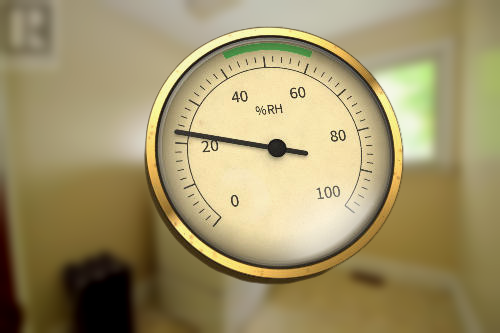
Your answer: 22 %
